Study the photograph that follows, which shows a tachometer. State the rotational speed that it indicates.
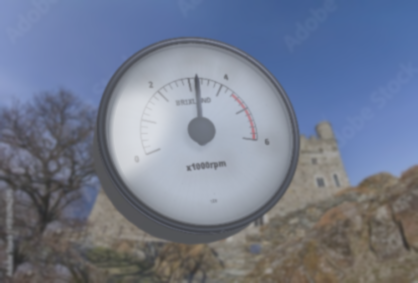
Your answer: 3200 rpm
